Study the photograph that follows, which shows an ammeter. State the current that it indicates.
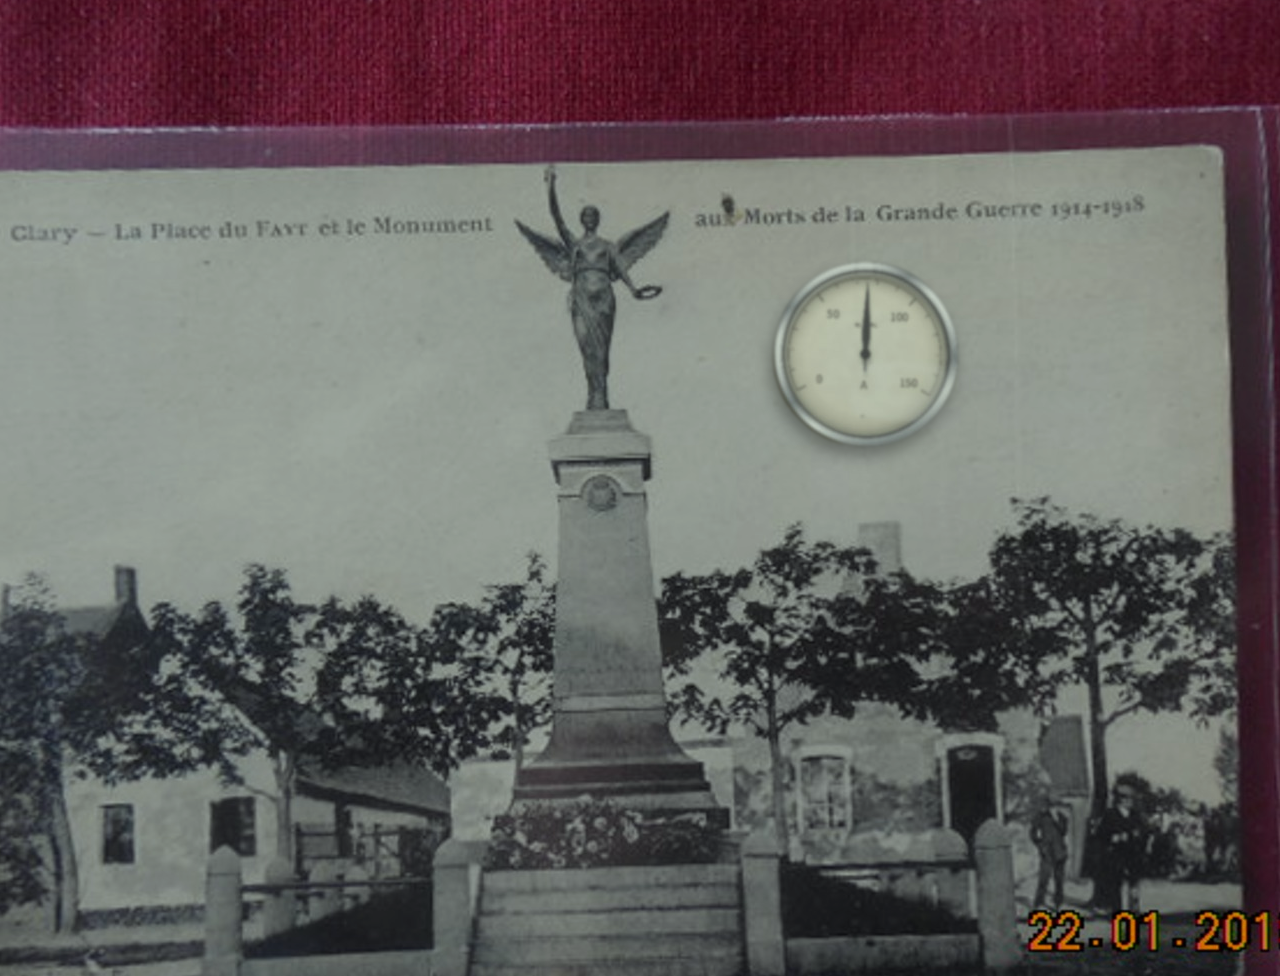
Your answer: 75 A
